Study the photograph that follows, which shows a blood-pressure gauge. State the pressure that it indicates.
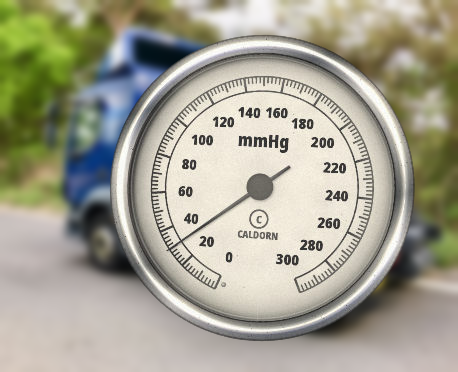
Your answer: 30 mmHg
